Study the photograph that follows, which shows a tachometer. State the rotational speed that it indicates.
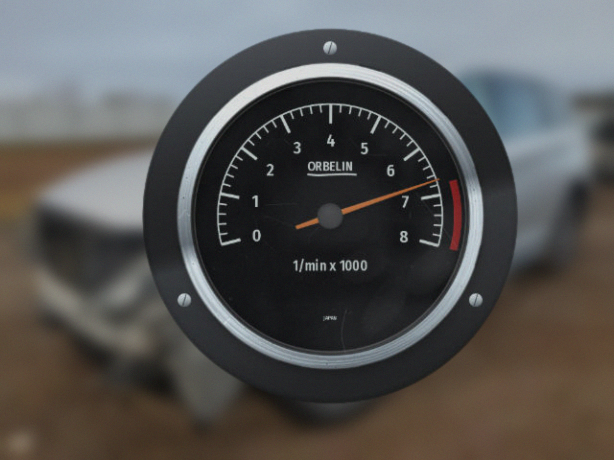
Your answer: 6700 rpm
